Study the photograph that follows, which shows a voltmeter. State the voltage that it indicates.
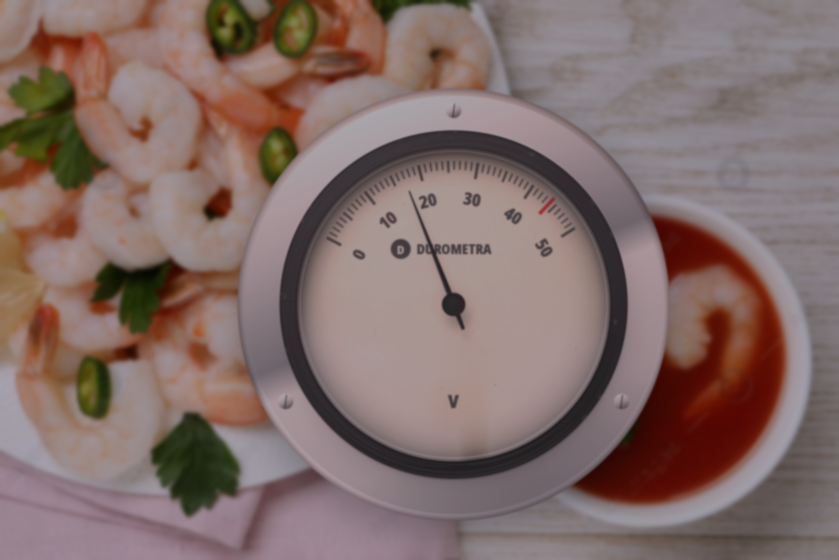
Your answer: 17 V
